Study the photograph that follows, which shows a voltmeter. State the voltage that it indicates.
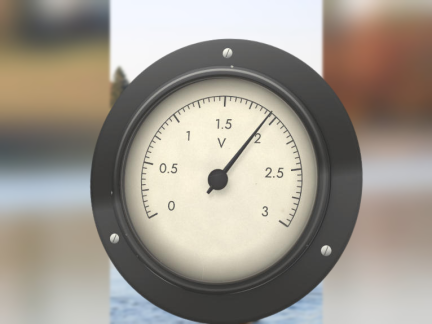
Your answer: 1.95 V
